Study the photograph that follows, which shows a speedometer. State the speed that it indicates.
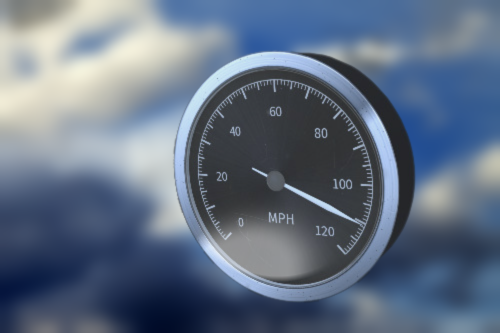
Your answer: 110 mph
